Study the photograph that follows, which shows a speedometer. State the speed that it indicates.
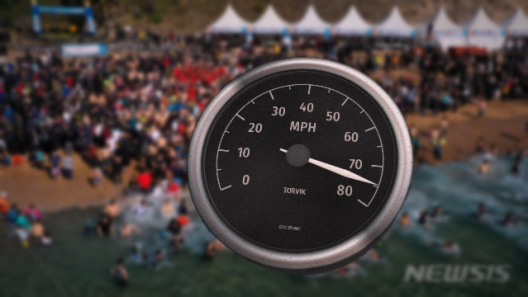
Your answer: 75 mph
